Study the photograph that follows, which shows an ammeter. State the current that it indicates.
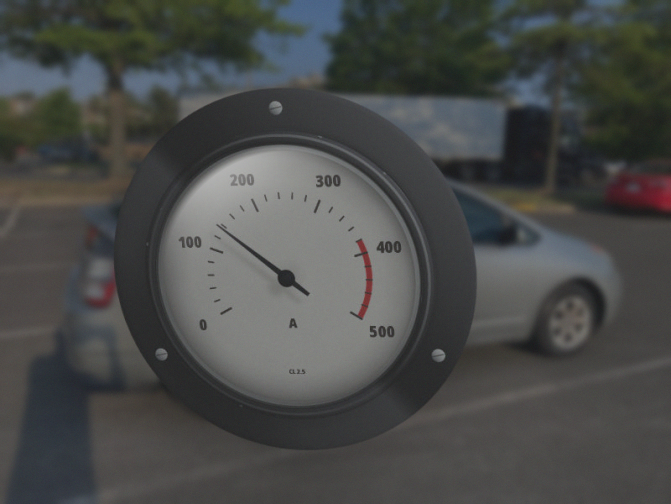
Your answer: 140 A
